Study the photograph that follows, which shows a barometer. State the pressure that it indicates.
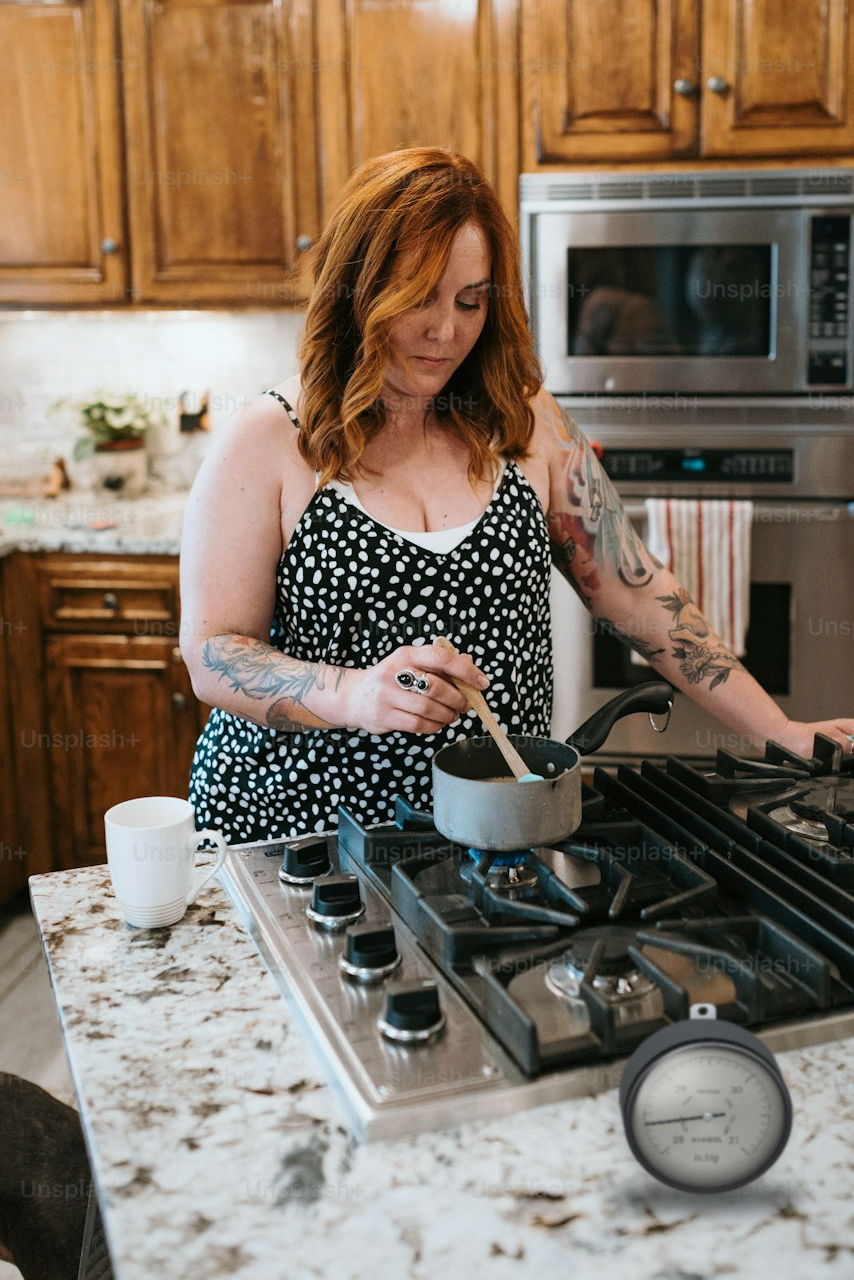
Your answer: 28.4 inHg
